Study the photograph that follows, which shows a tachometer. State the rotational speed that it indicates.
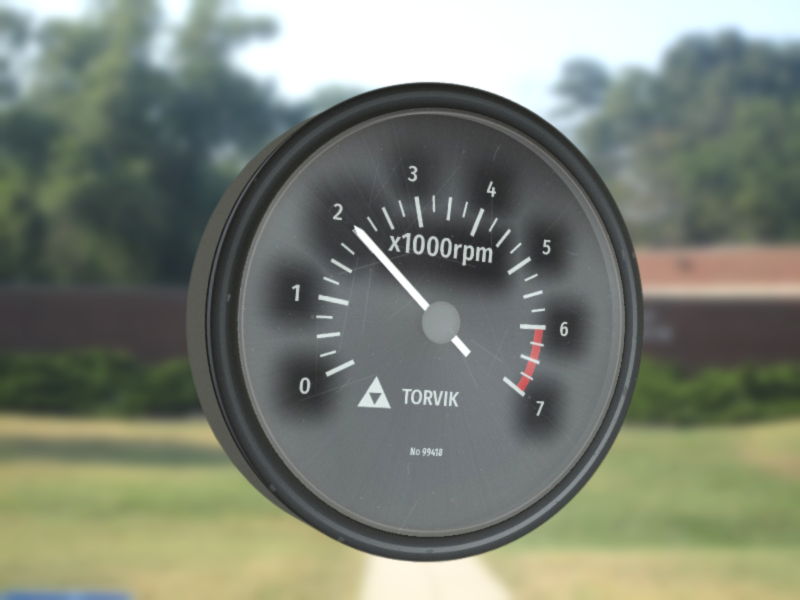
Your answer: 2000 rpm
